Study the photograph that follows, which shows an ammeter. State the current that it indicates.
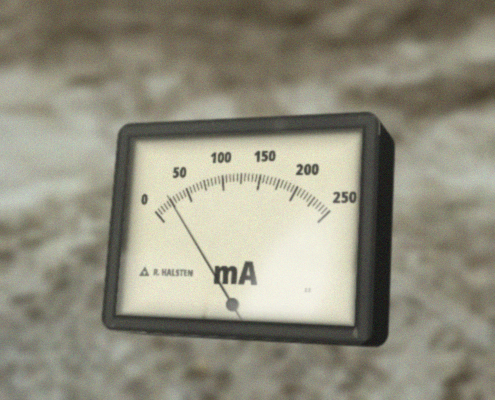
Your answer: 25 mA
